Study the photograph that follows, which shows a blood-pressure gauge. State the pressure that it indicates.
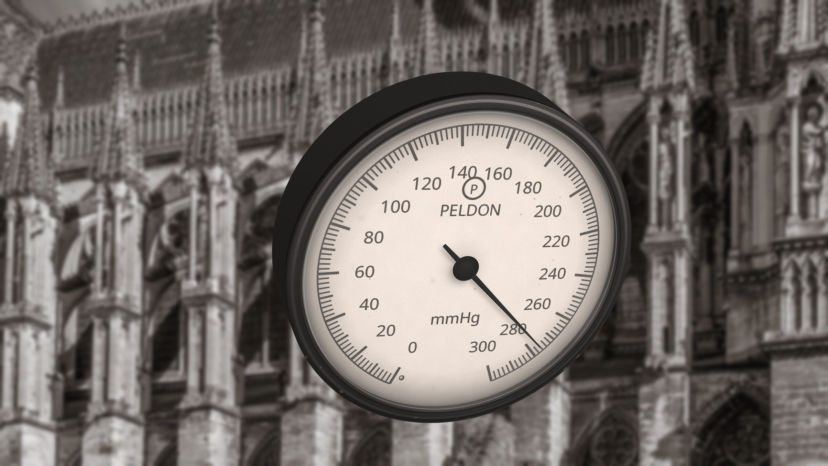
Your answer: 276 mmHg
